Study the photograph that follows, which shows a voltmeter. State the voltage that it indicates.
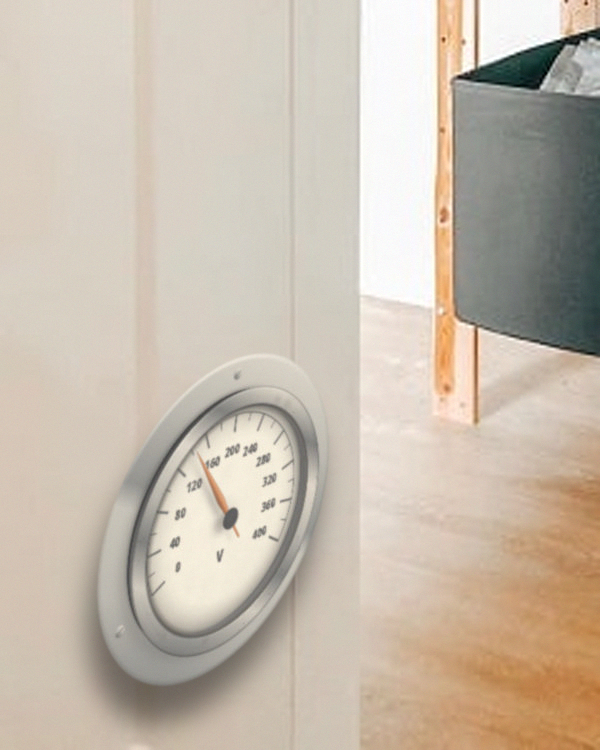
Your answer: 140 V
